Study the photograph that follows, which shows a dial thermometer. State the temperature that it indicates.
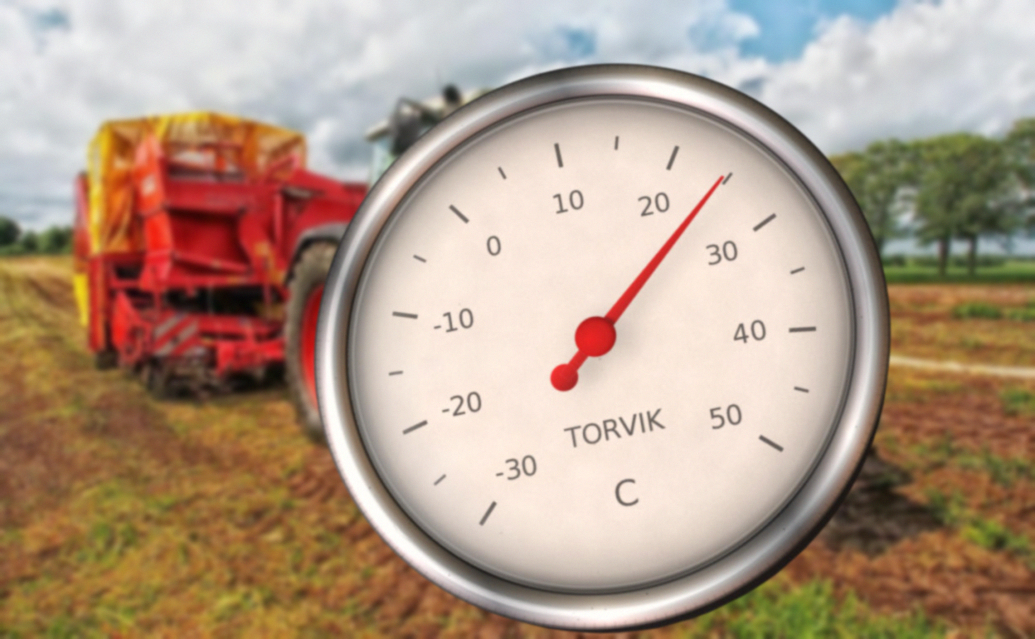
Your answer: 25 °C
